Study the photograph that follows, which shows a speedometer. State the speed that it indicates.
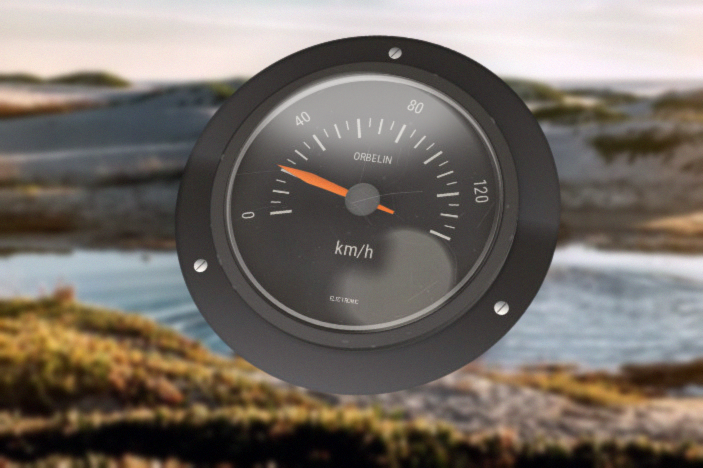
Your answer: 20 km/h
